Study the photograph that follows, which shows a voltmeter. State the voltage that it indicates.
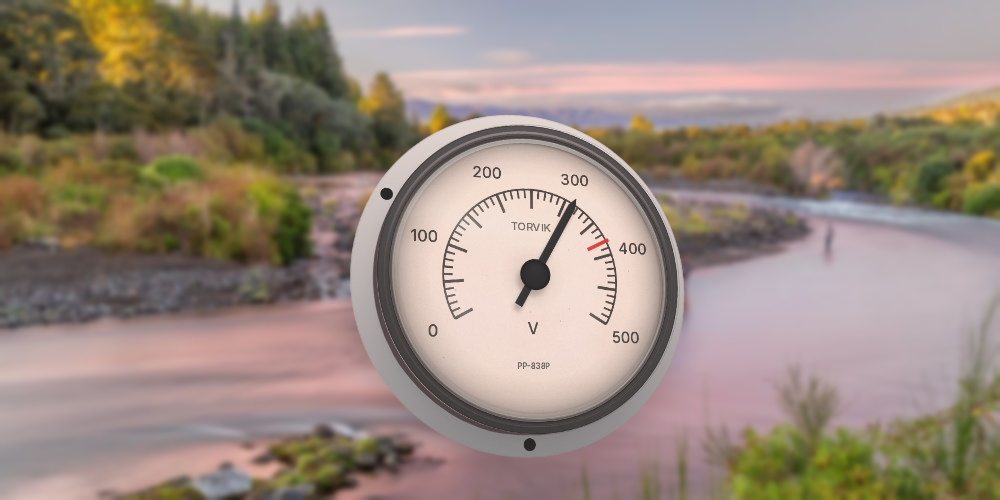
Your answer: 310 V
